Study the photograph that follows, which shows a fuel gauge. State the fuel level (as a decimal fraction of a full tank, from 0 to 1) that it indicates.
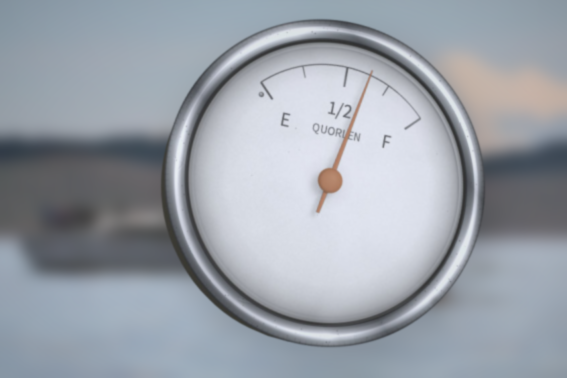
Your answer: 0.625
